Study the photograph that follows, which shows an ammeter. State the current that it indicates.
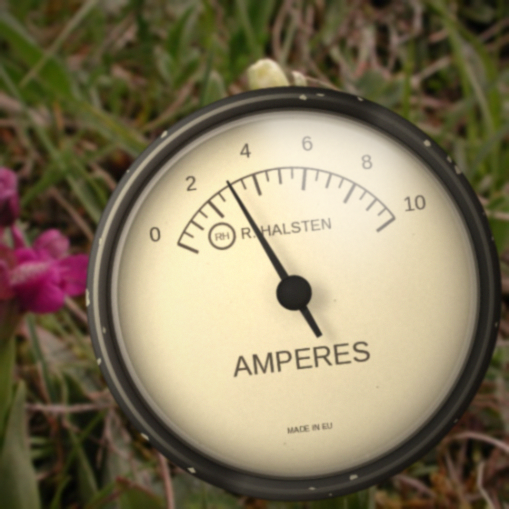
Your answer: 3 A
